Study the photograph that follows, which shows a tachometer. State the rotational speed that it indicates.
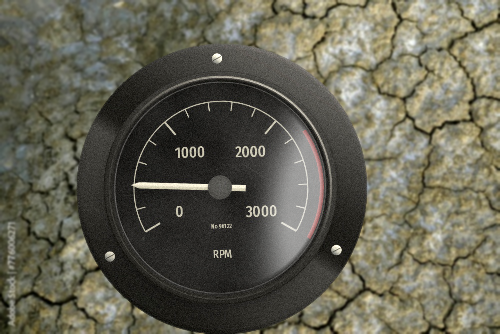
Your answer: 400 rpm
